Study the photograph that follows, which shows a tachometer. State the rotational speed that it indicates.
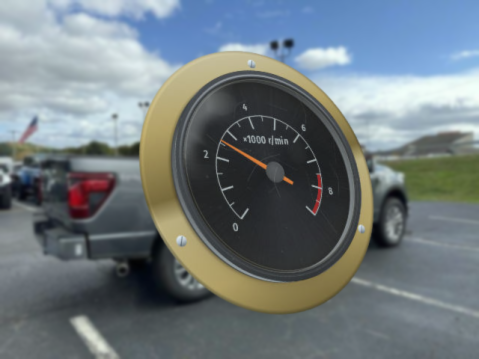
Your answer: 2500 rpm
